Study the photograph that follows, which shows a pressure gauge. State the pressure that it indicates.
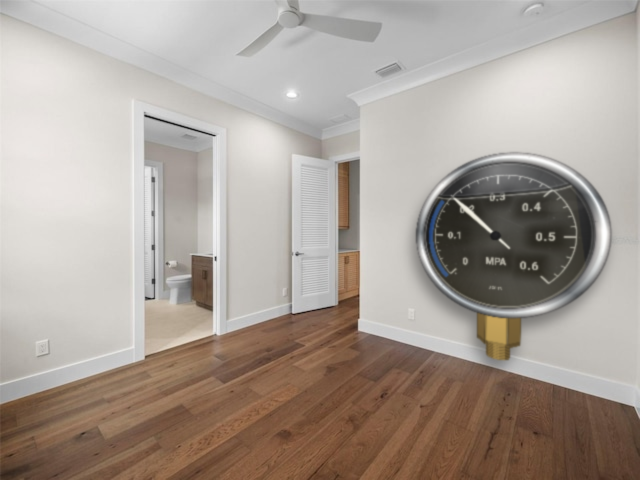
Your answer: 0.2 MPa
